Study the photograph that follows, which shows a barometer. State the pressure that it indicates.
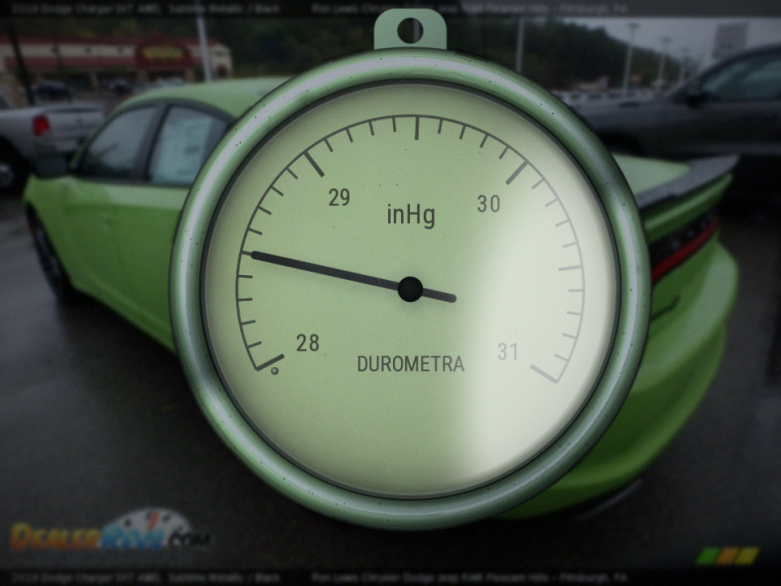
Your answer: 28.5 inHg
